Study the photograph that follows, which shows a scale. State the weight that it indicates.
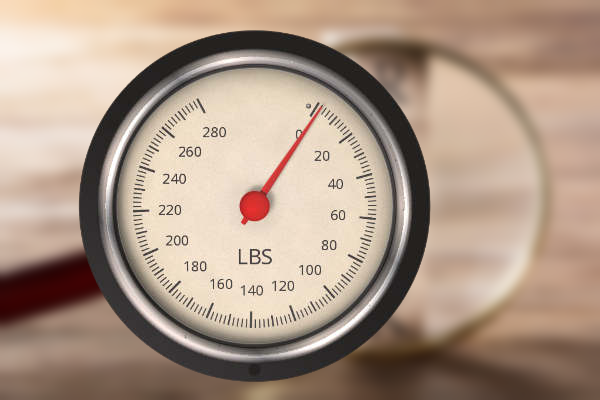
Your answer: 2 lb
